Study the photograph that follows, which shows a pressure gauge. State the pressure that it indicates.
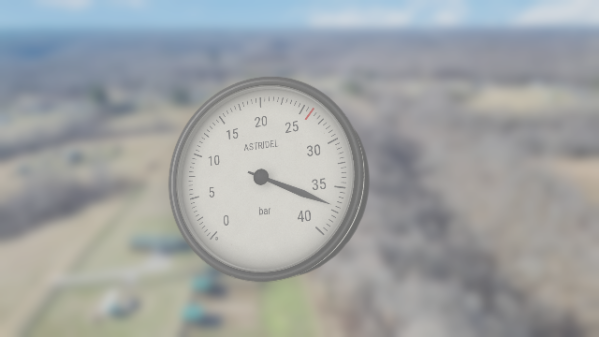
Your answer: 37 bar
